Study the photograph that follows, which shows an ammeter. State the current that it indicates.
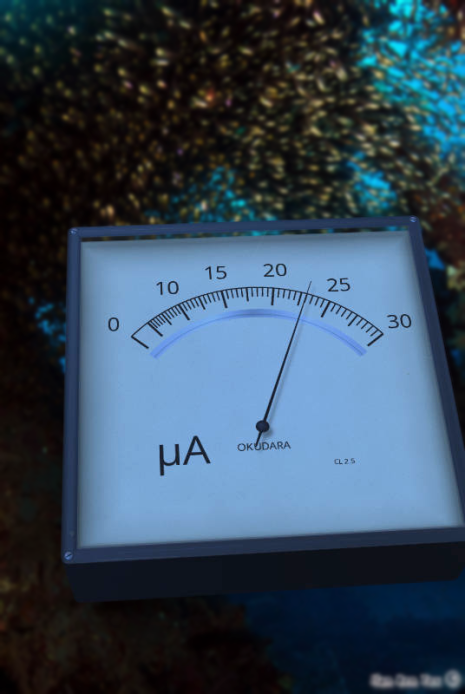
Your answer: 23 µA
